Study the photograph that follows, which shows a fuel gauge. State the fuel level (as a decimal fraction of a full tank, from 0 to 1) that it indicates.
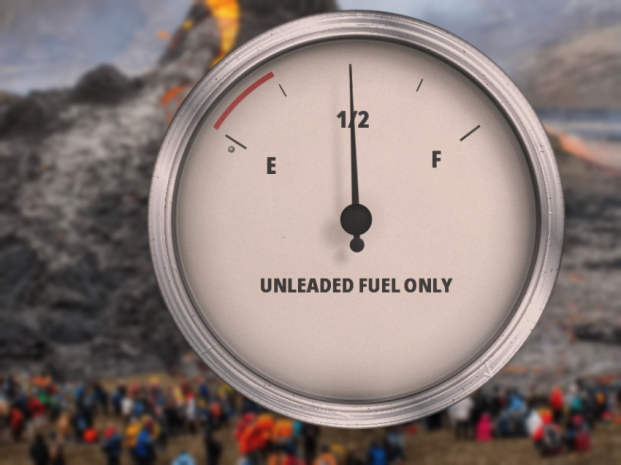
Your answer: 0.5
